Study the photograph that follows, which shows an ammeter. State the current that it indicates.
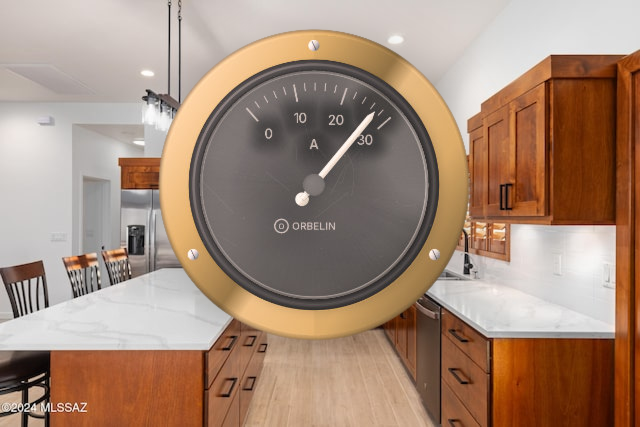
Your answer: 27 A
